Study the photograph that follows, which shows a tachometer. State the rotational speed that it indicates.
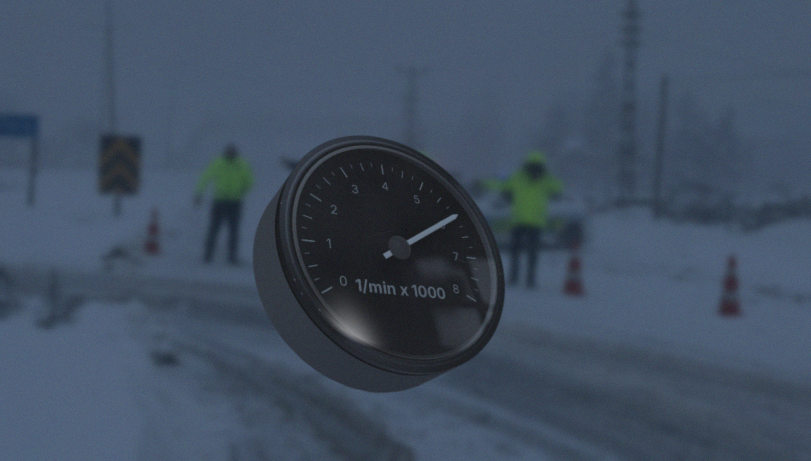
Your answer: 6000 rpm
